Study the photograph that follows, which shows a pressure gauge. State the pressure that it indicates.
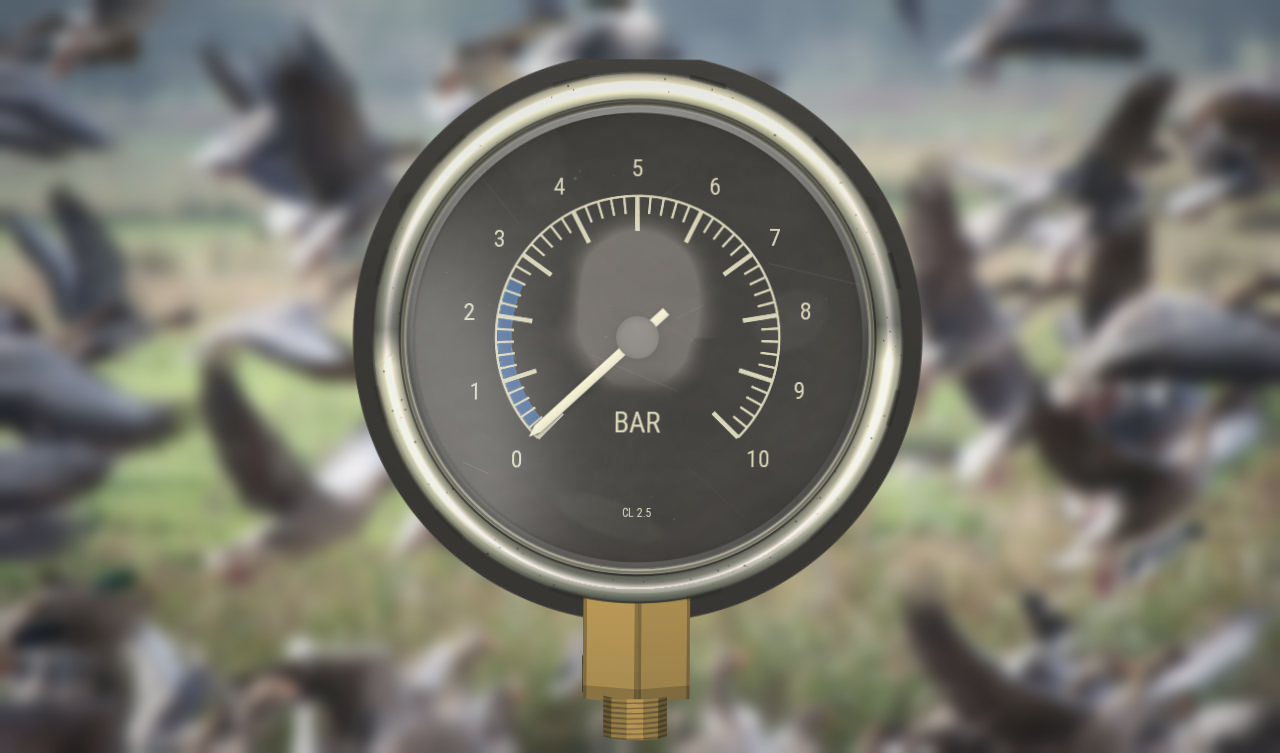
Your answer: 0.1 bar
